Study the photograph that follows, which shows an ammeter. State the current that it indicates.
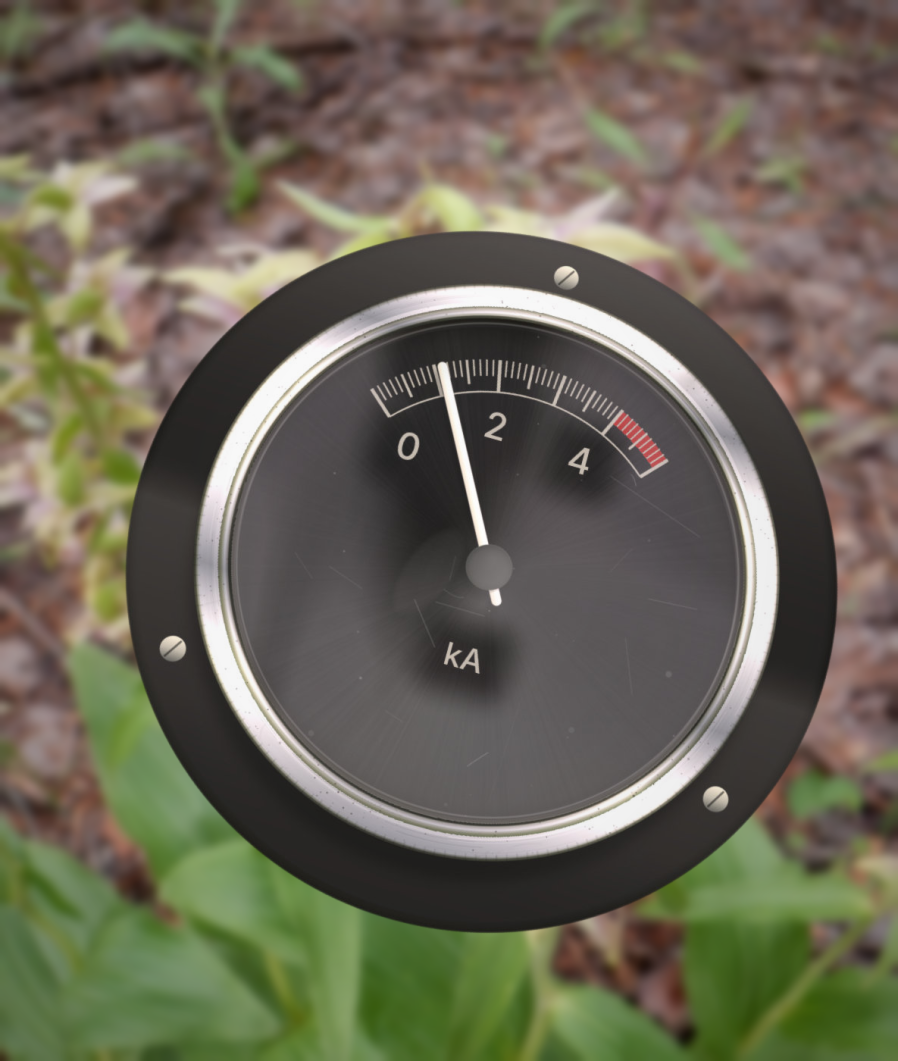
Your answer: 1.1 kA
